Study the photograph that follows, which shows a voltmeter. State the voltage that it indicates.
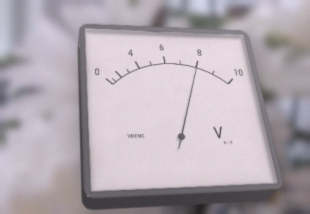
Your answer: 8 V
